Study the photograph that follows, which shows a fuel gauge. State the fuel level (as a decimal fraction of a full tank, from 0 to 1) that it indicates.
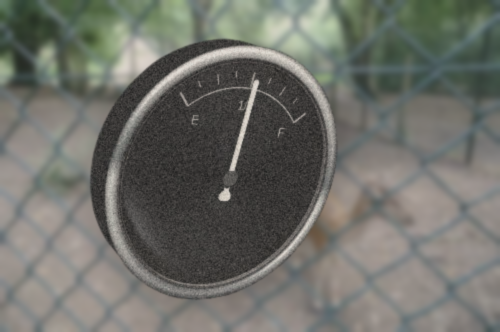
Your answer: 0.5
